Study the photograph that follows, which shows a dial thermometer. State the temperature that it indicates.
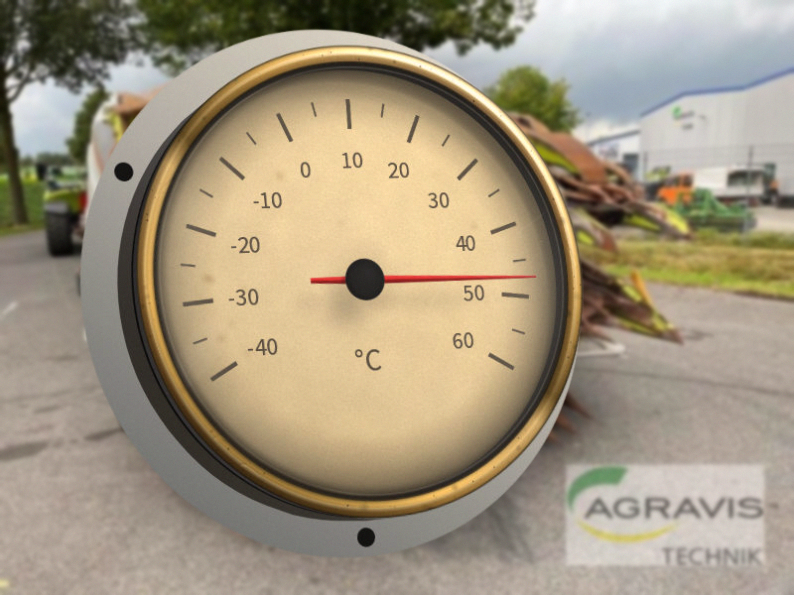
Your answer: 47.5 °C
